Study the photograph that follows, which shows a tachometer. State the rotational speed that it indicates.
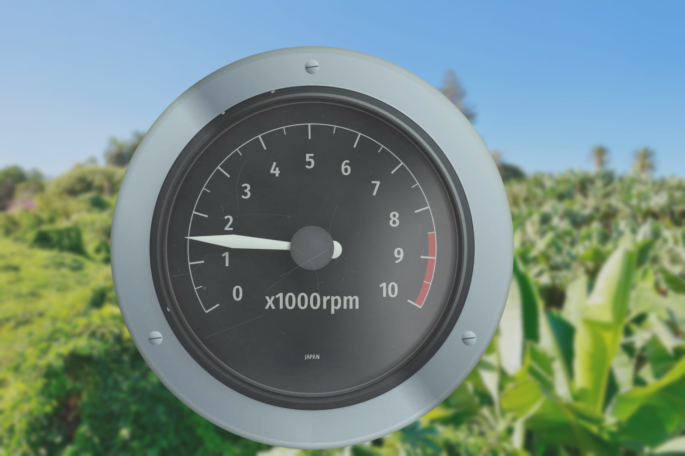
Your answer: 1500 rpm
